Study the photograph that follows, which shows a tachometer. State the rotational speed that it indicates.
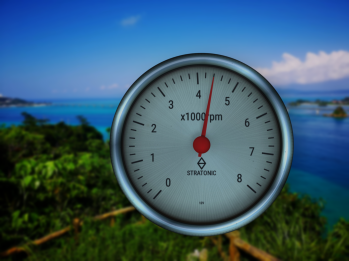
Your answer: 4400 rpm
